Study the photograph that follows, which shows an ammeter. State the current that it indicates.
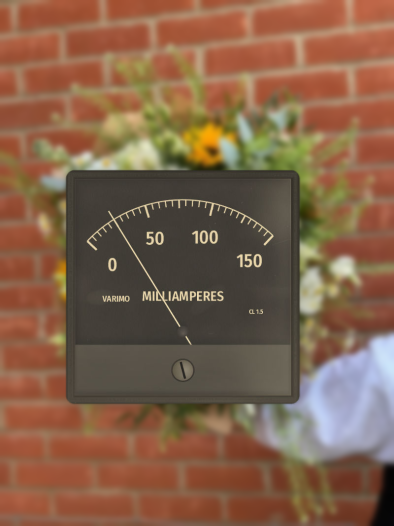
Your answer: 25 mA
